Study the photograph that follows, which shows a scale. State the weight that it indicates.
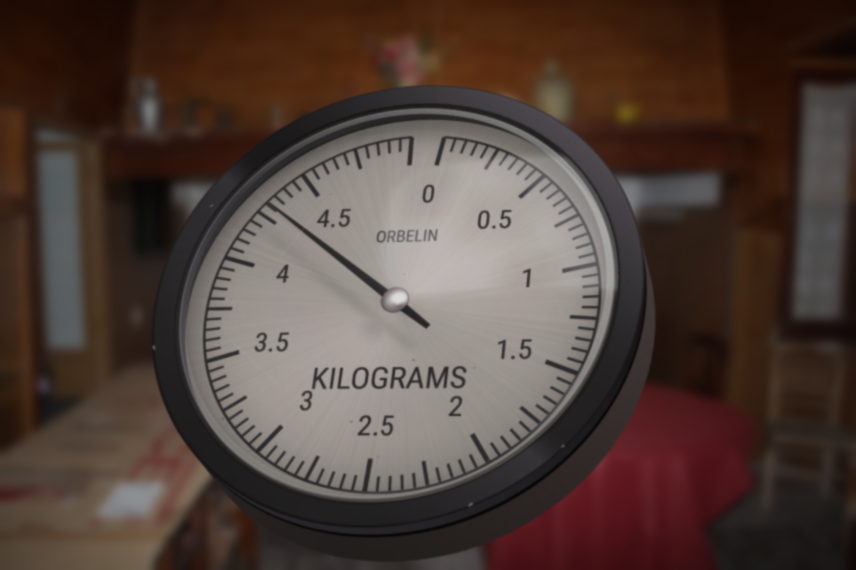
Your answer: 4.3 kg
